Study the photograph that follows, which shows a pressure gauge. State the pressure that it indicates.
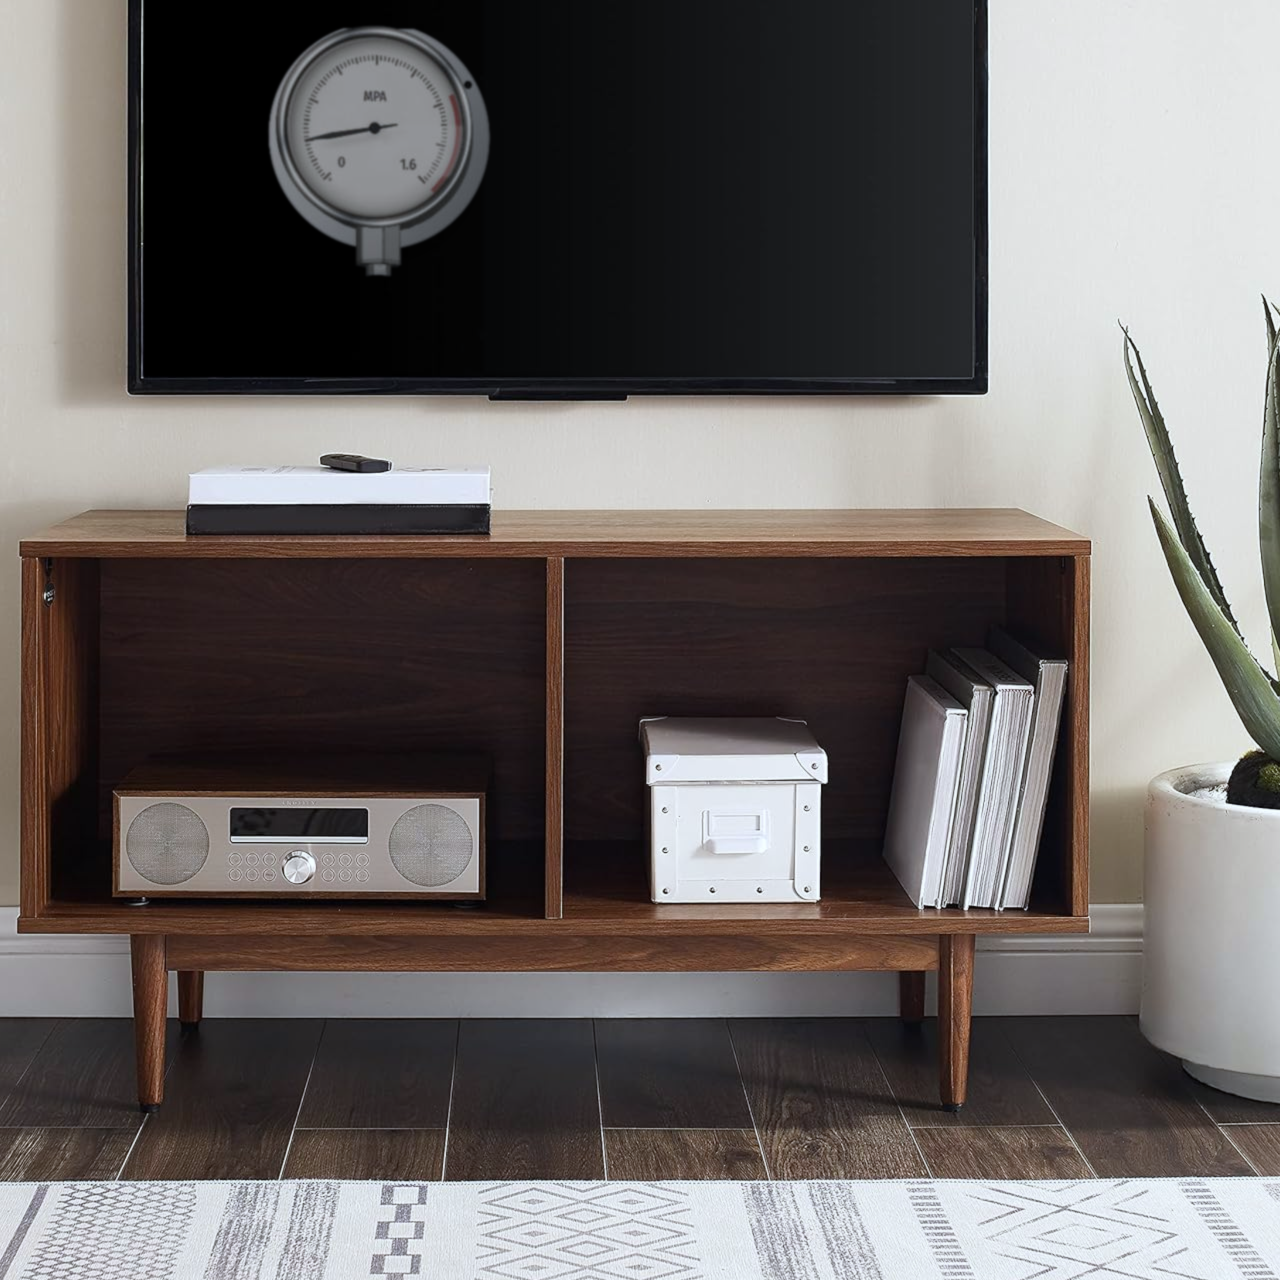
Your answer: 0.2 MPa
